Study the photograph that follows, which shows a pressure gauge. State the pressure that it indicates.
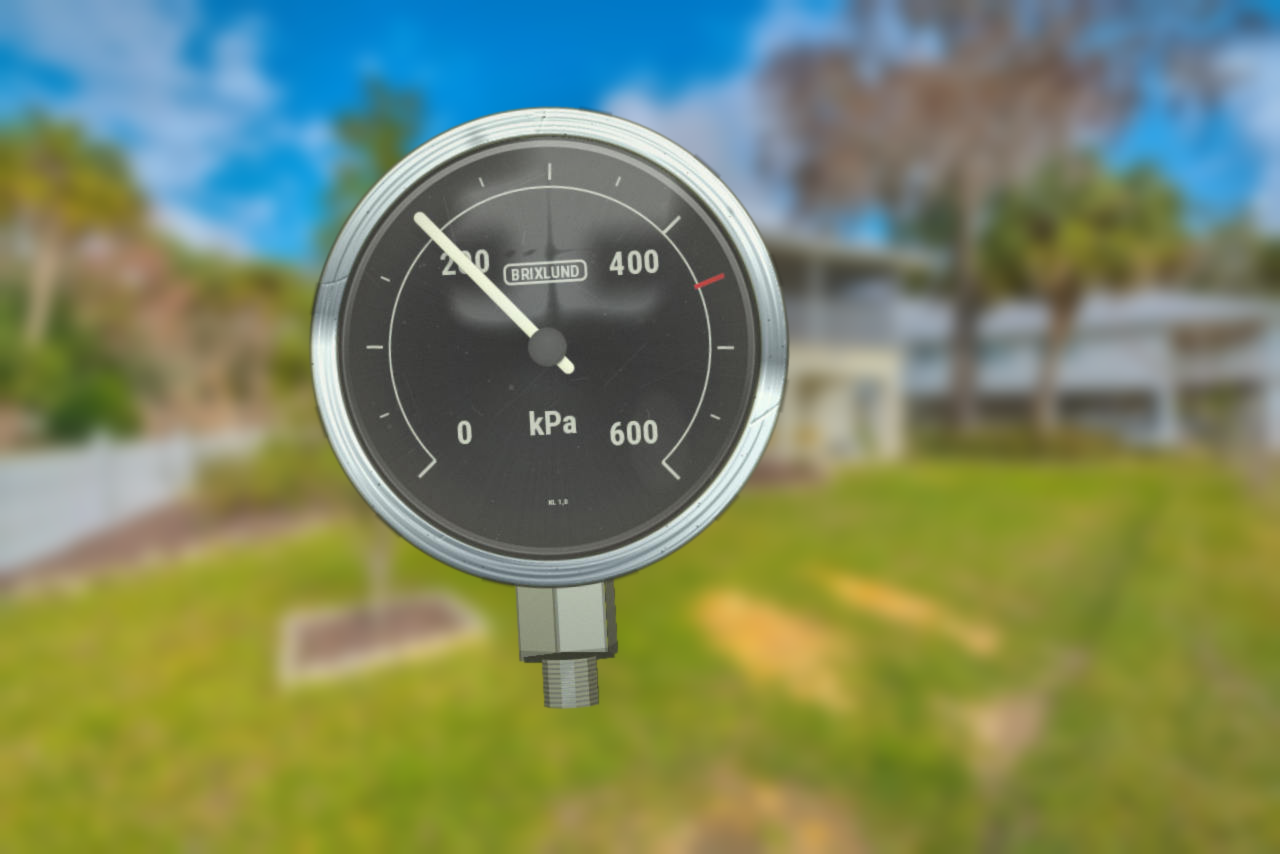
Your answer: 200 kPa
